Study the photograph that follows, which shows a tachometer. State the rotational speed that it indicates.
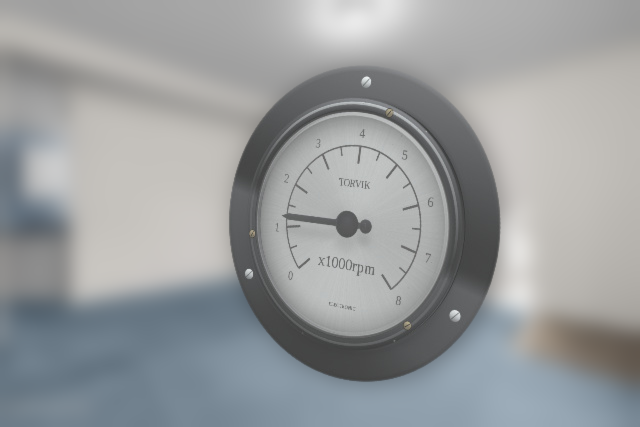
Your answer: 1250 rpm
